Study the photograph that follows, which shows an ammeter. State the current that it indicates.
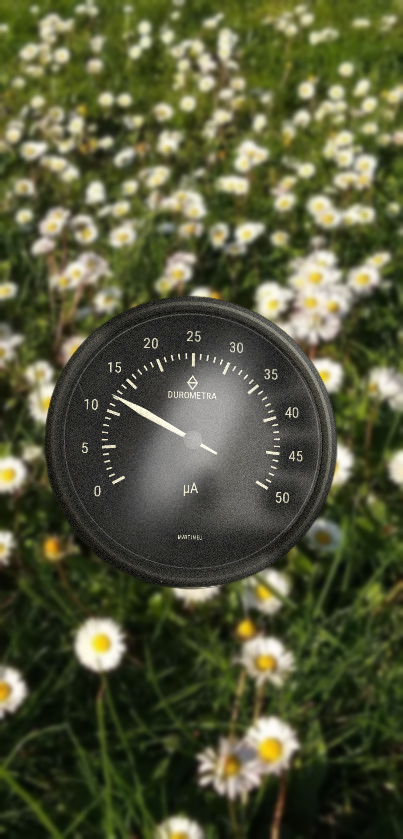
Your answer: 12 µA
